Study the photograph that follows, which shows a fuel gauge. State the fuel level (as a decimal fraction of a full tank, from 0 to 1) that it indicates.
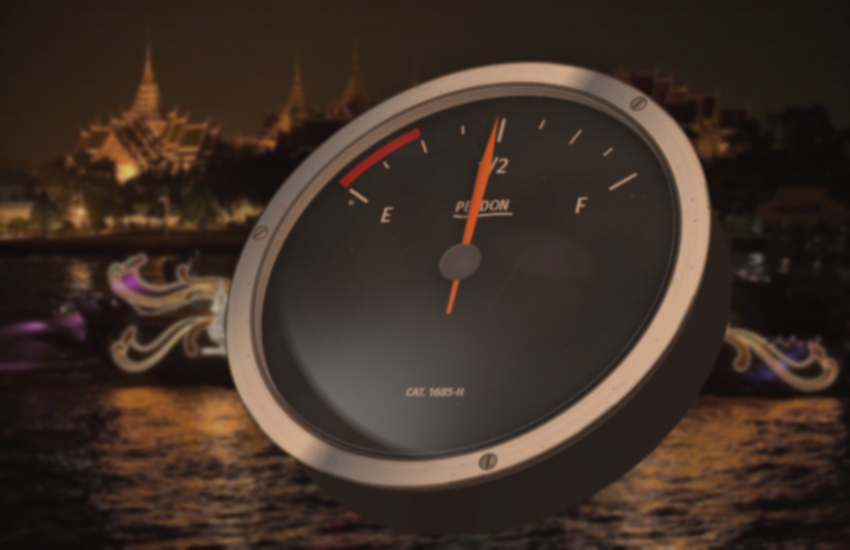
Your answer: 0.5
